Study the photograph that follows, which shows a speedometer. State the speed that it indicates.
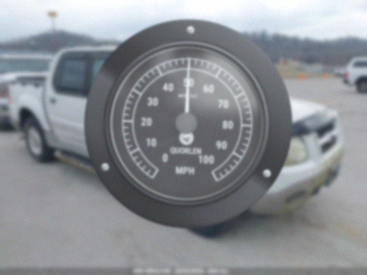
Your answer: 50 mph
